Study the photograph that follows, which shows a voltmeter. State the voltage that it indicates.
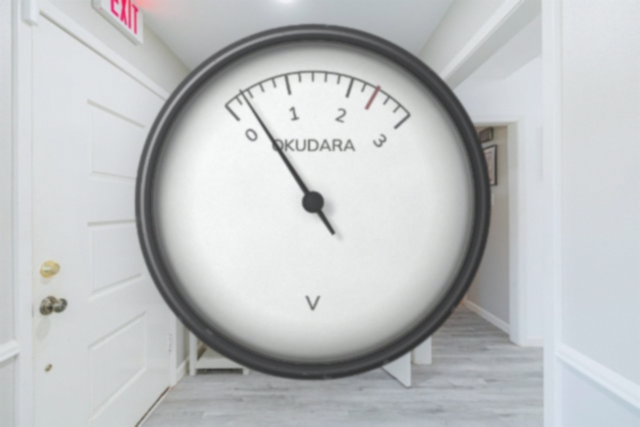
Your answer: 0.3 V
